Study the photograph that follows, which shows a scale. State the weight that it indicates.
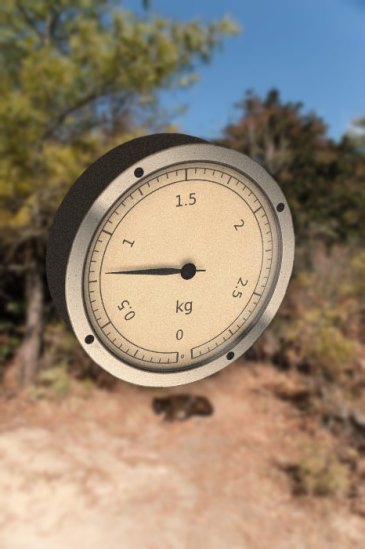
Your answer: 0.8 kg
